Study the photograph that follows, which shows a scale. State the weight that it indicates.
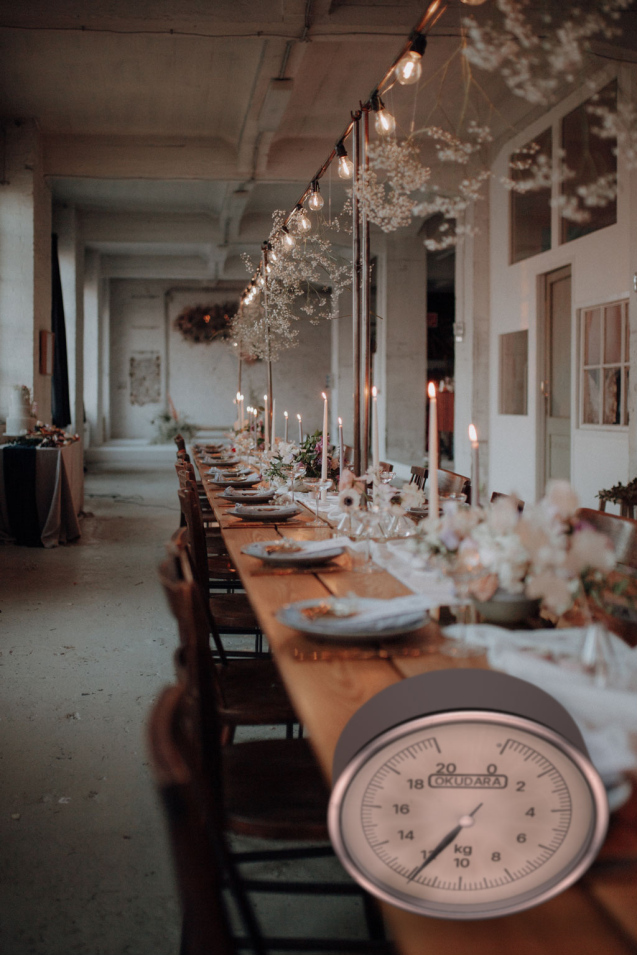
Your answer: 12 kg
